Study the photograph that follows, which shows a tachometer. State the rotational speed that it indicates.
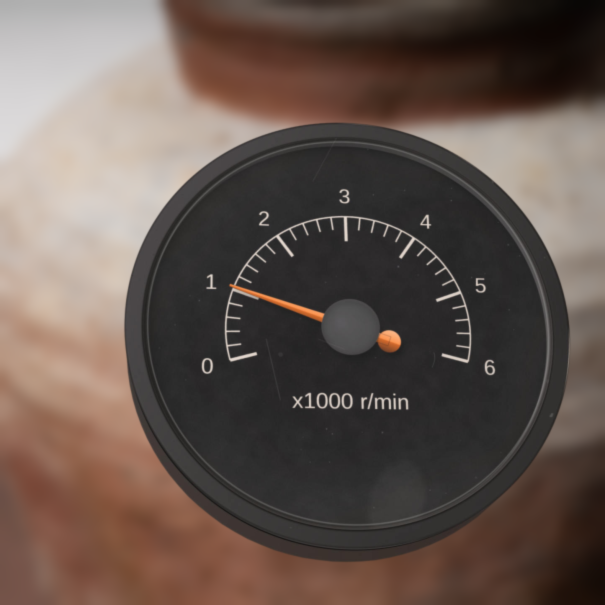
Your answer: 1000 rpm
